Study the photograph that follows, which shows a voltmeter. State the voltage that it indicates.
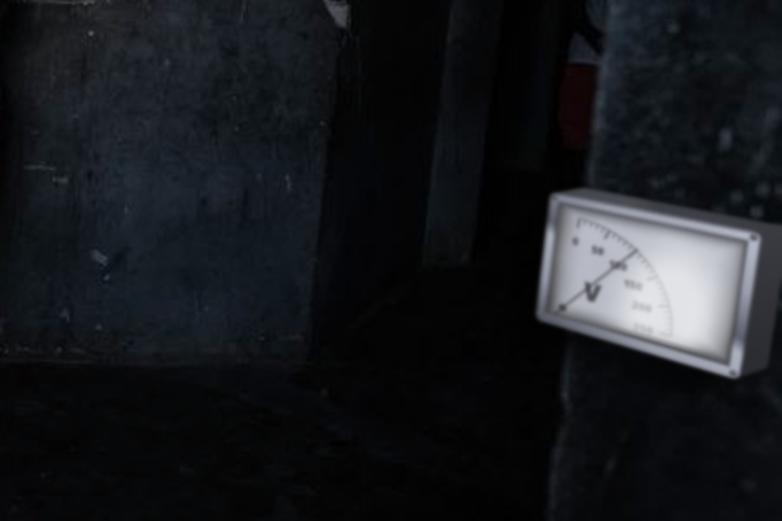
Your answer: 100 V
